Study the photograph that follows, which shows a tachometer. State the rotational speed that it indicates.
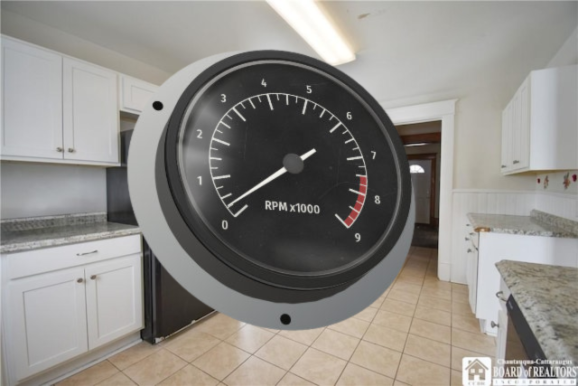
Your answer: 250 rpm
